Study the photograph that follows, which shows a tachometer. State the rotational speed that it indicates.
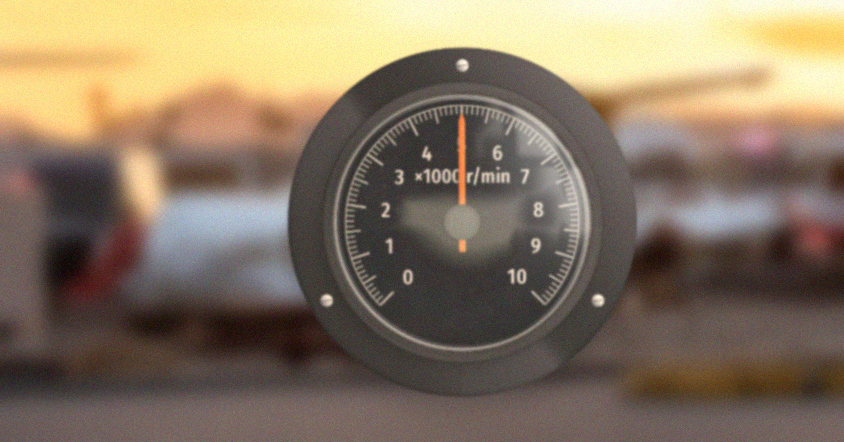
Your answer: 5000 rpm
